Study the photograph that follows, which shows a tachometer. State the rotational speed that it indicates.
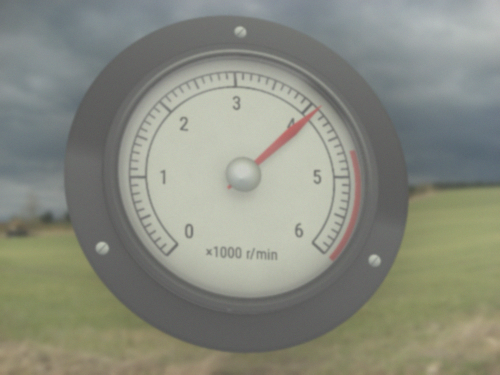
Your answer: 4100 rpm
